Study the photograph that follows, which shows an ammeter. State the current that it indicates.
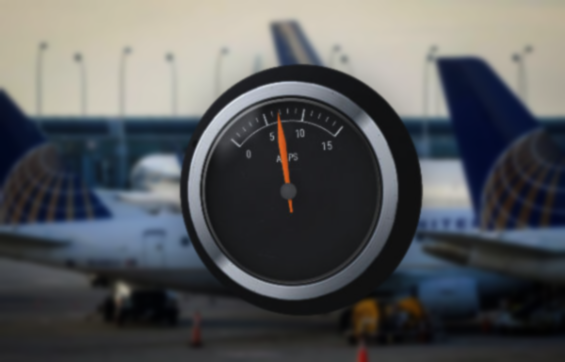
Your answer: 7 A
